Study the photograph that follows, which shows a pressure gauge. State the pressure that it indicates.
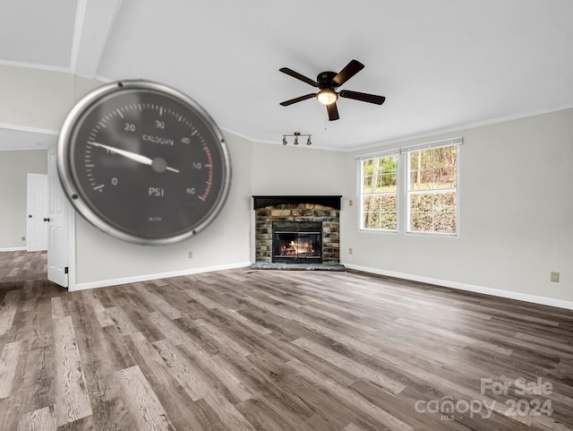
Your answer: 10 psi
